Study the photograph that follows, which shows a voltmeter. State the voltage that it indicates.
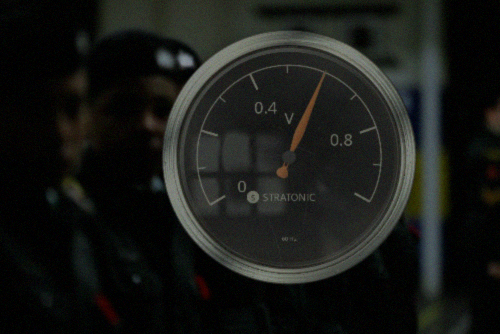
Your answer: 0.6 V
